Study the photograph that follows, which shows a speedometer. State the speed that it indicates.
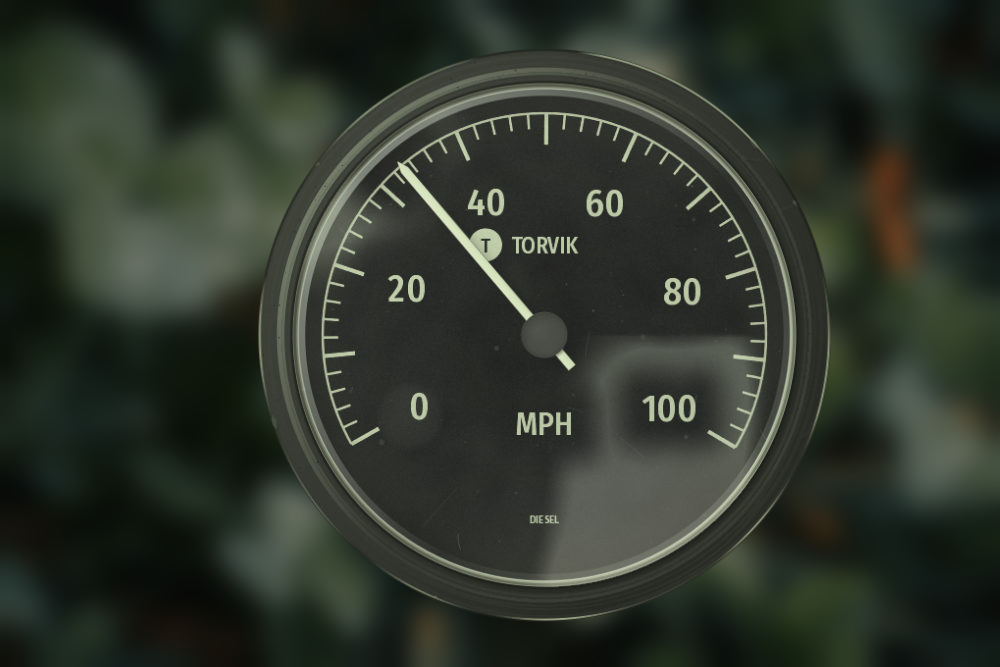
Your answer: 33 mph
